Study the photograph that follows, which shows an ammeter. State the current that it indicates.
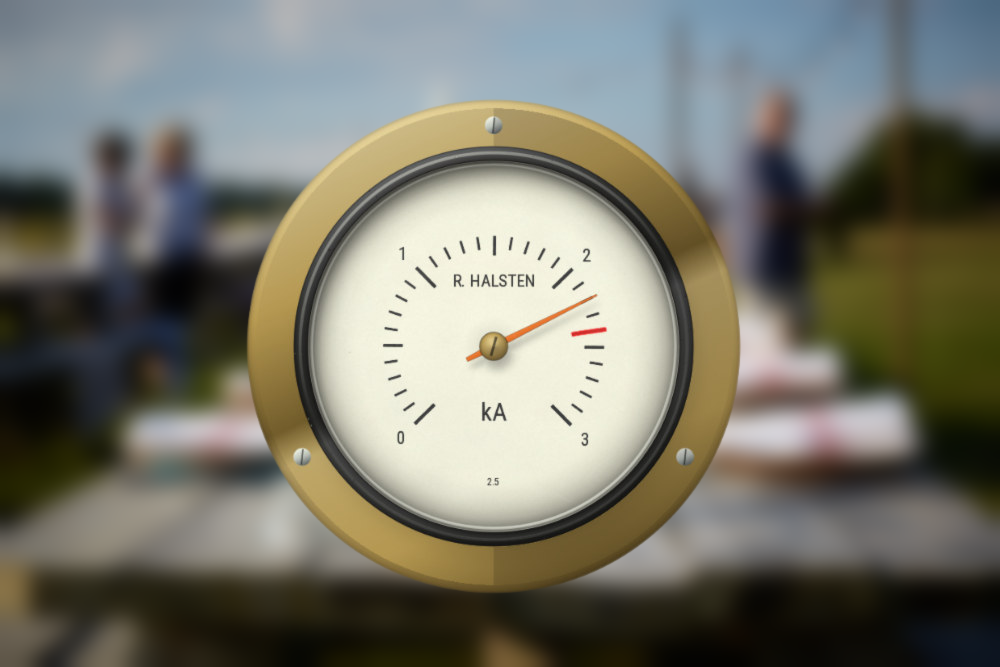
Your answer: 2.2 kA
